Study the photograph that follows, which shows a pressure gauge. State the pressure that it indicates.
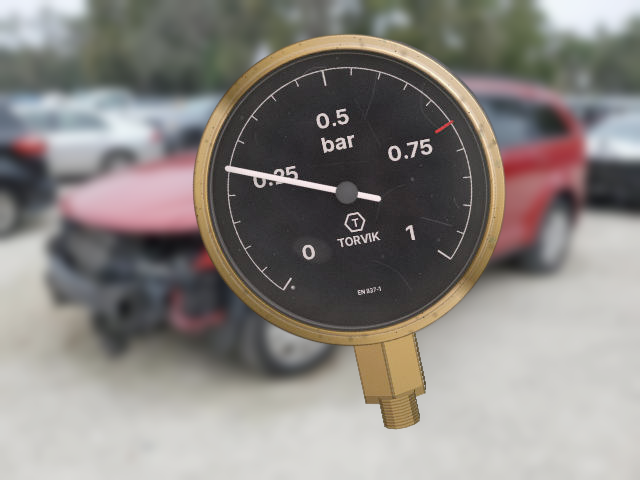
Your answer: 0.25 bar
